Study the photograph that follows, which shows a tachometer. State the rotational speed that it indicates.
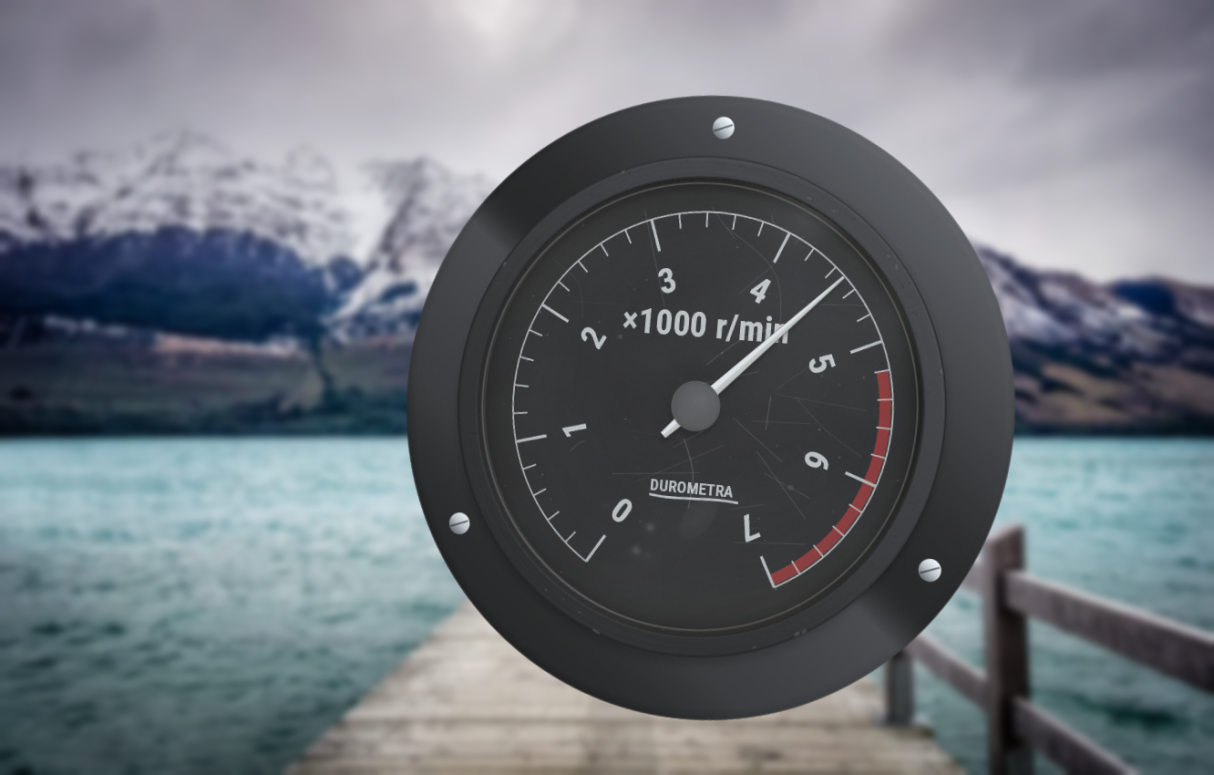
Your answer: 4500 rpm
